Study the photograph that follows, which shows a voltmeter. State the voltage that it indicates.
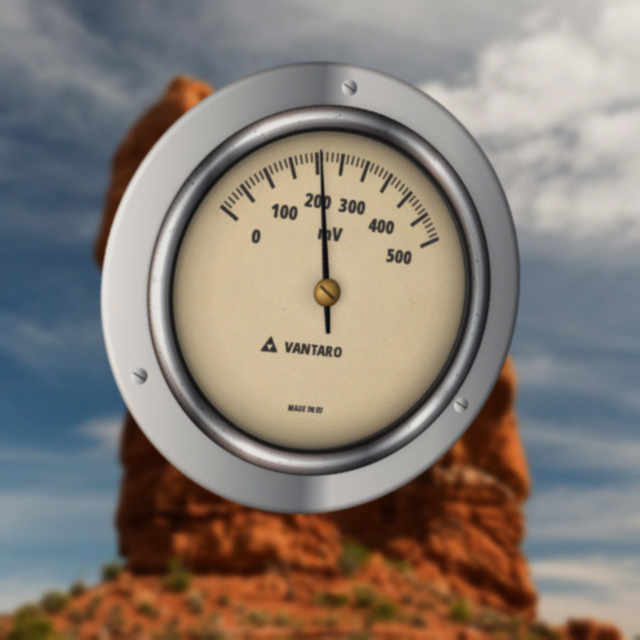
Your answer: 200 mV
